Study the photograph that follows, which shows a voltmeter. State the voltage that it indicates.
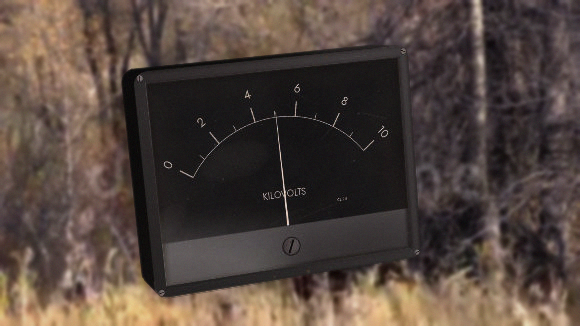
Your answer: 5 kV
